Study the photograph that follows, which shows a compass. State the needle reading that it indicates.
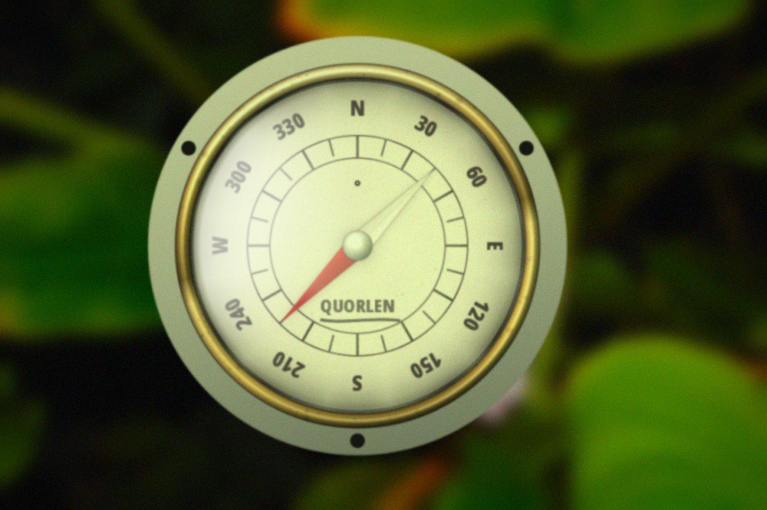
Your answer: 225 °
